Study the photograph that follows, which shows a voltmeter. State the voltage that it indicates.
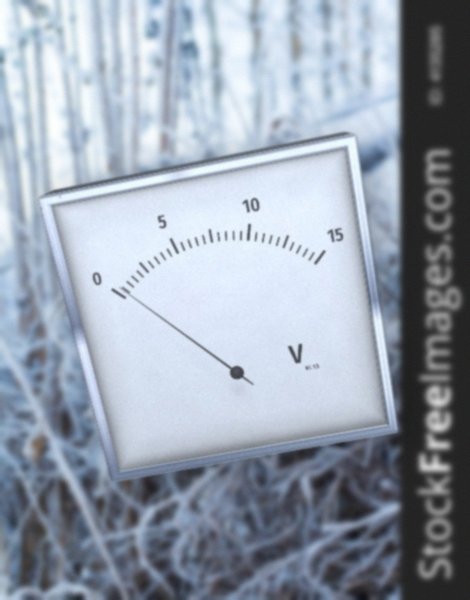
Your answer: 0.5 V
